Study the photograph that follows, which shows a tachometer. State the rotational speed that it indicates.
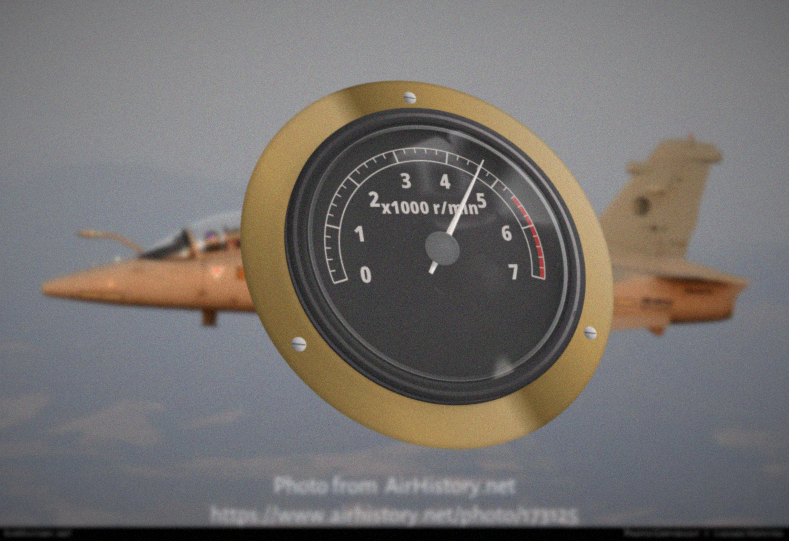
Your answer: 4600 rpm
